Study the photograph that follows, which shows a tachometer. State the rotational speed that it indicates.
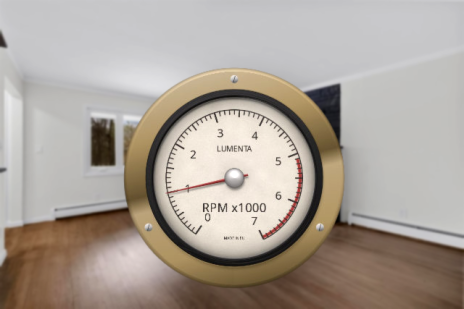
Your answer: 1000 rpm
